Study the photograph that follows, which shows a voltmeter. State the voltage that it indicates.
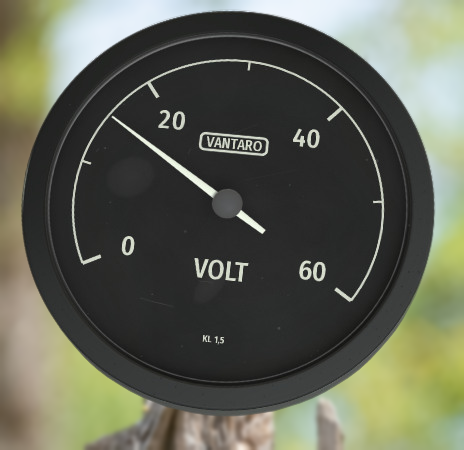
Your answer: 15 V
